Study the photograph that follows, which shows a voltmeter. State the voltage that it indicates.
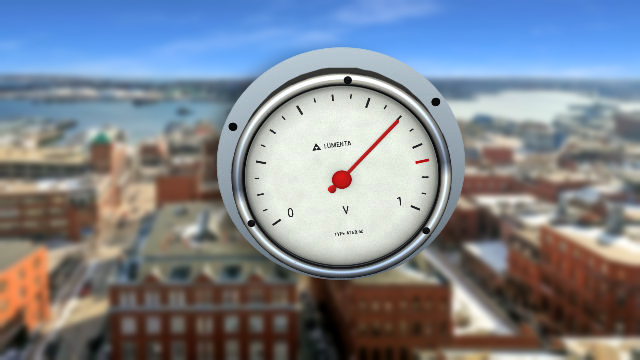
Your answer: 0.7 V
